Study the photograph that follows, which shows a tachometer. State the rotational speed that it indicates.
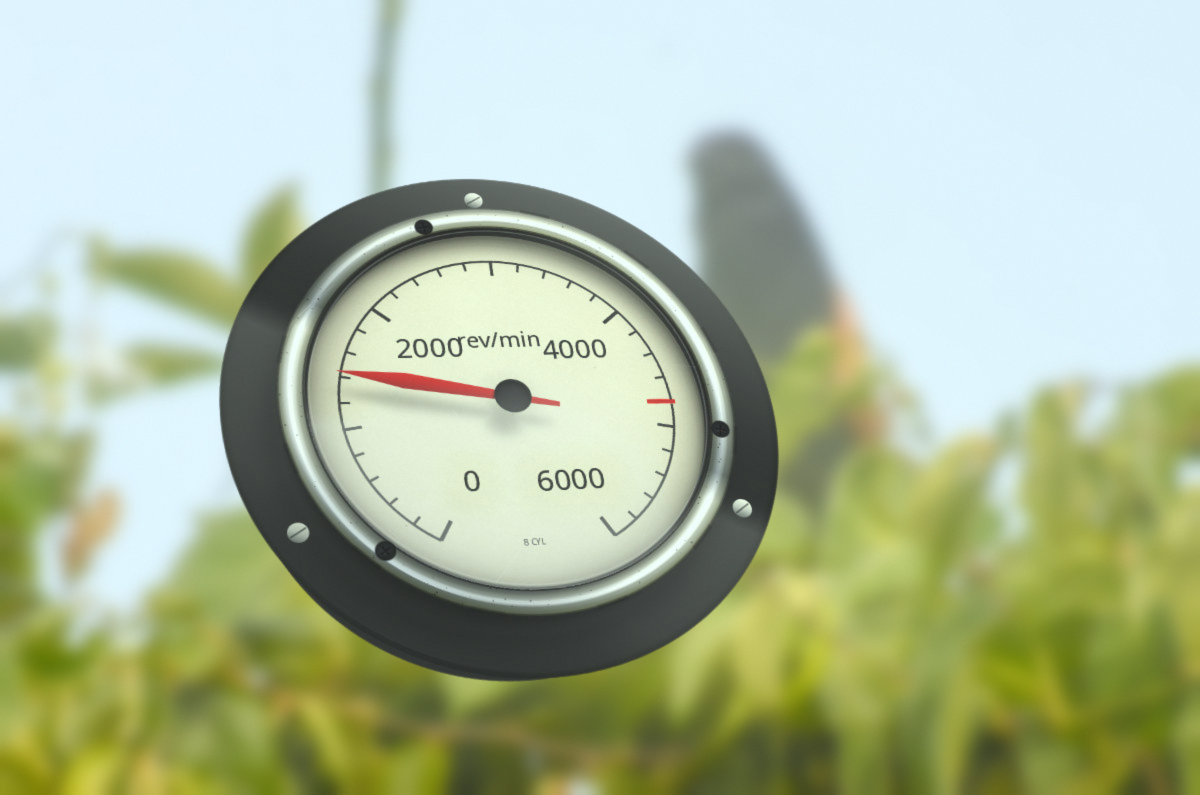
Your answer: 1400 rpm
